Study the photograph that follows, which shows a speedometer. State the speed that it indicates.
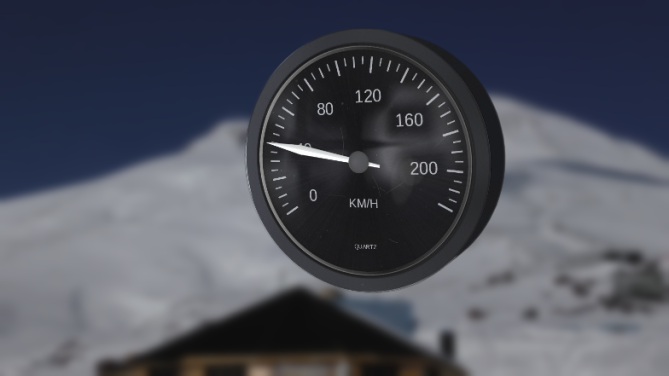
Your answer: 40 km/h
